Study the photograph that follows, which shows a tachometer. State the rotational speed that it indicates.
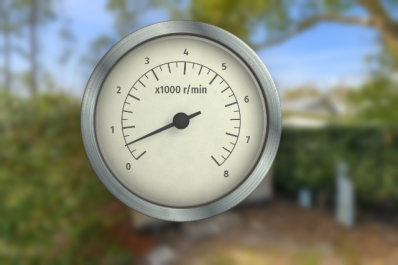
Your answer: 500 rpm
